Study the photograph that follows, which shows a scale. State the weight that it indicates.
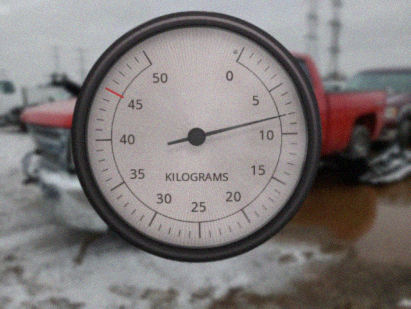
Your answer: 8 kg
